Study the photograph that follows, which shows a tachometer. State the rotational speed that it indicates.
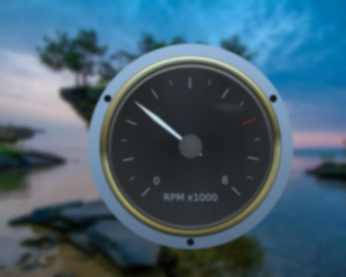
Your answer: 2500 rpm
